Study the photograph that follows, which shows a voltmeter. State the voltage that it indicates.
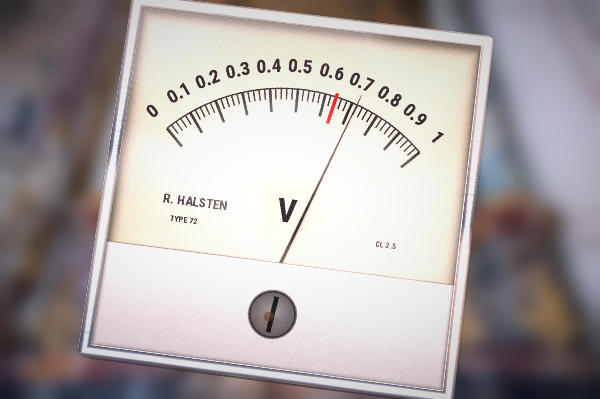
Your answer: 0.72 V
